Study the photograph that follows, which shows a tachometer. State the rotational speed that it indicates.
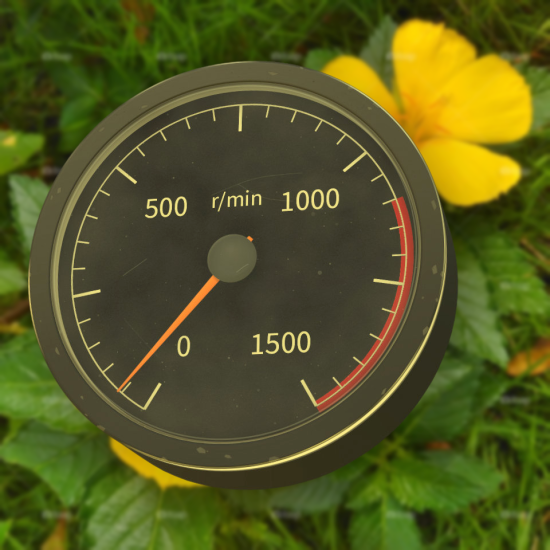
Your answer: 50 rpm
